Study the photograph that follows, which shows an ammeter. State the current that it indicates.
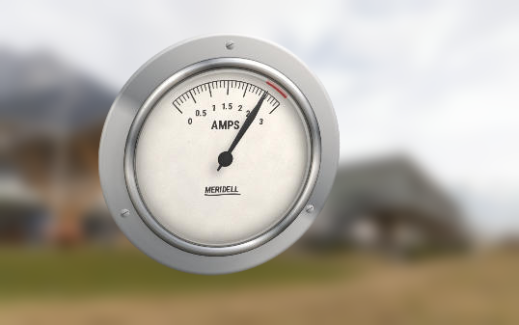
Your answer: 2.5 A
